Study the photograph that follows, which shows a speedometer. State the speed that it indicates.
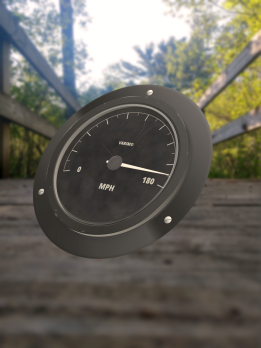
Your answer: 170 mph
